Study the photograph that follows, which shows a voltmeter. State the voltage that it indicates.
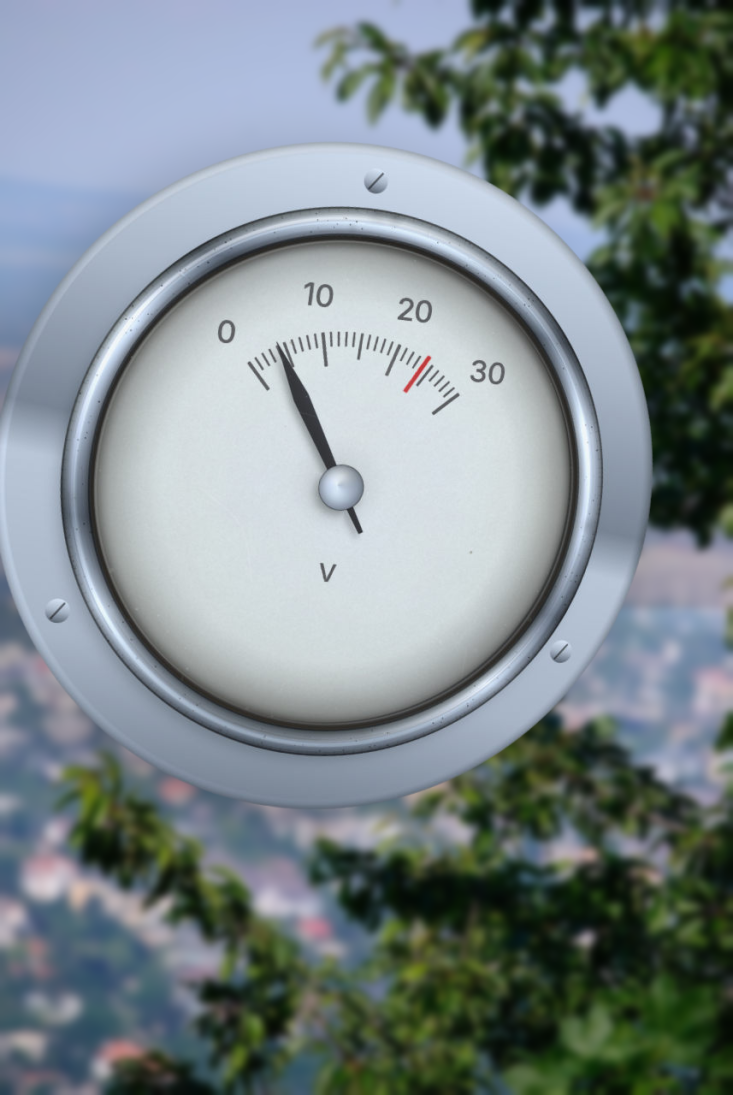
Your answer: 4 V
